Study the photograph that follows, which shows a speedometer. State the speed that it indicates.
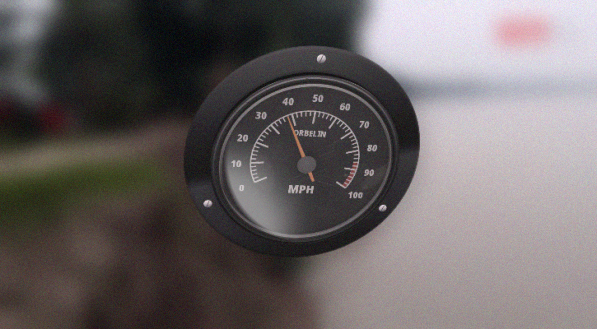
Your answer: 38 mph
